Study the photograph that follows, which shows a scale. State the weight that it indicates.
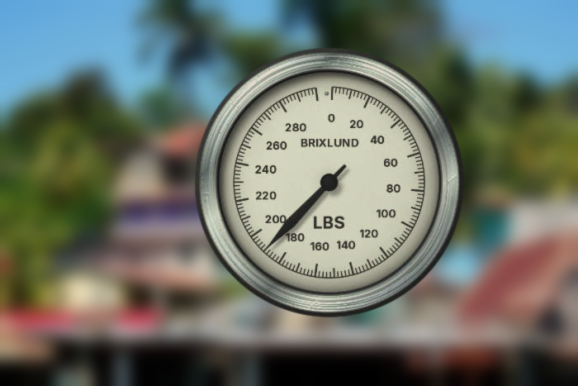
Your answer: 190 lb
